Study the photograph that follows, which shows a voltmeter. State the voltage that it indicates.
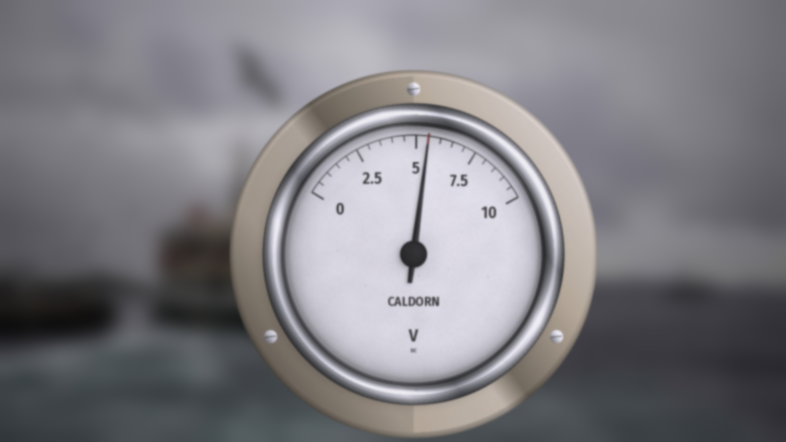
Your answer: 5.5 V
